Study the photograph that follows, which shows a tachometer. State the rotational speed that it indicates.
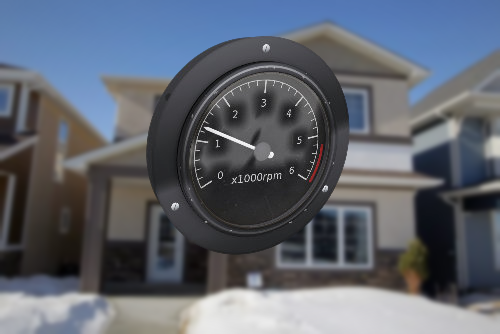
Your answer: 1300 rpm
